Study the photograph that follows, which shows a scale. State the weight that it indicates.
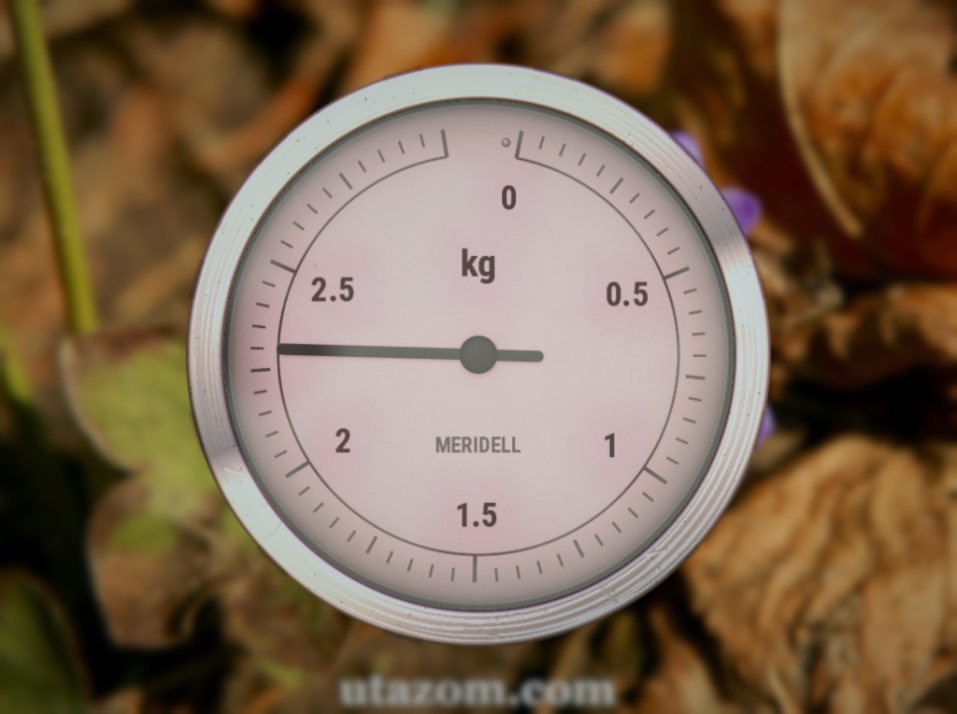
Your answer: 2.3 kg
